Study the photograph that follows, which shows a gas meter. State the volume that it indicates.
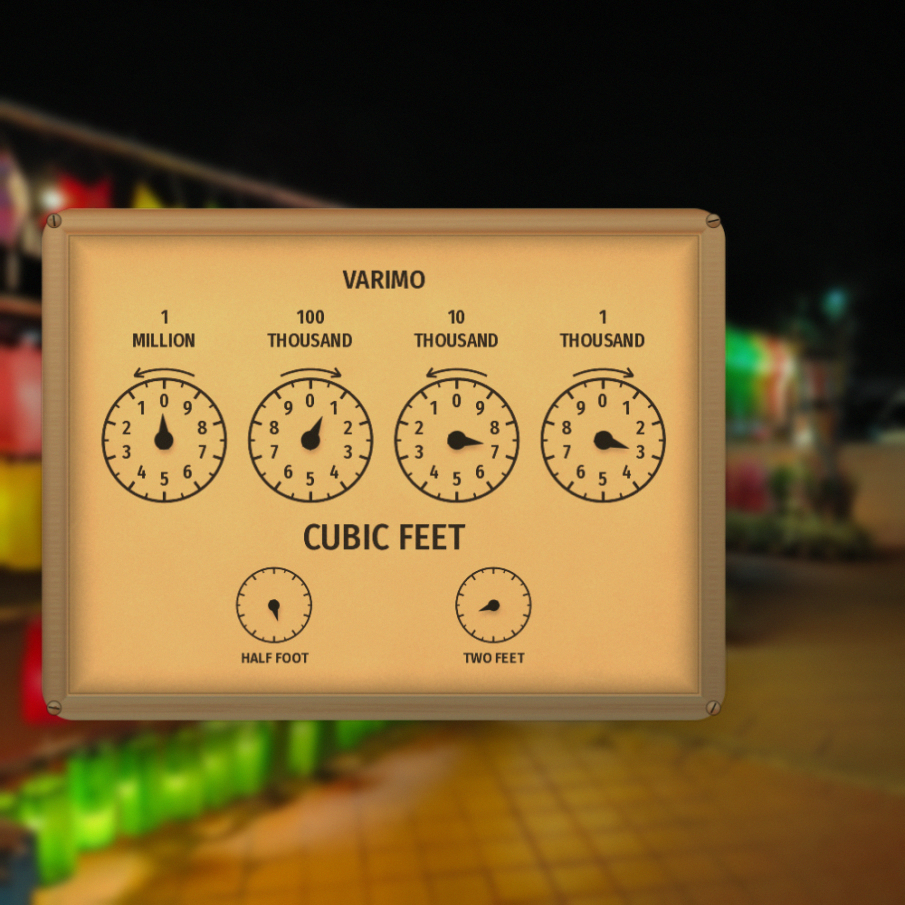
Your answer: 7300 ft³
